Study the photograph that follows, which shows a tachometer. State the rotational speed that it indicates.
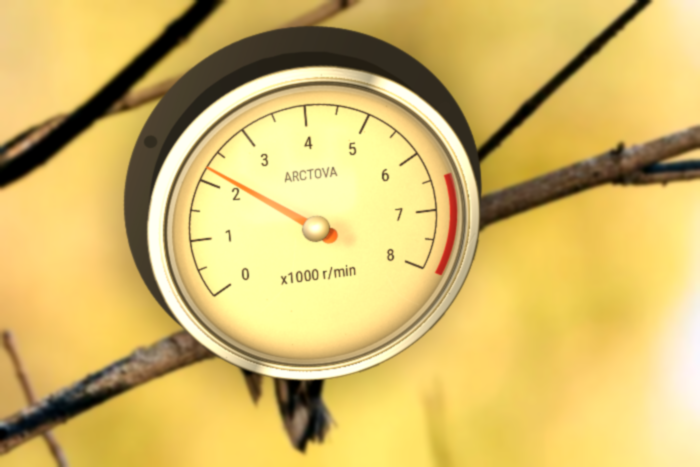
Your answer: 2250 rpm
